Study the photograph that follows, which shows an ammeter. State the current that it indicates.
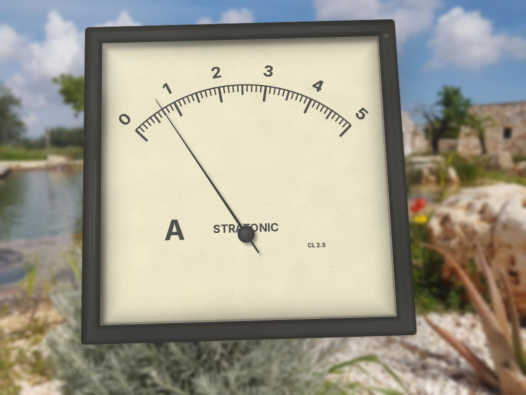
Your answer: 0.7 A
